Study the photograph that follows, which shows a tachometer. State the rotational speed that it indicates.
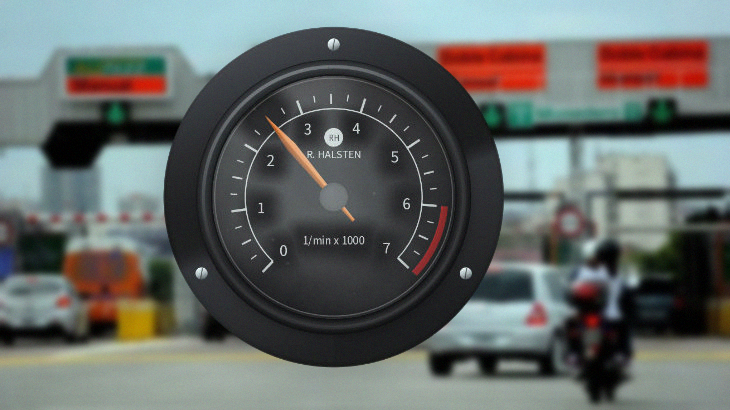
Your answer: 2500 rpm
